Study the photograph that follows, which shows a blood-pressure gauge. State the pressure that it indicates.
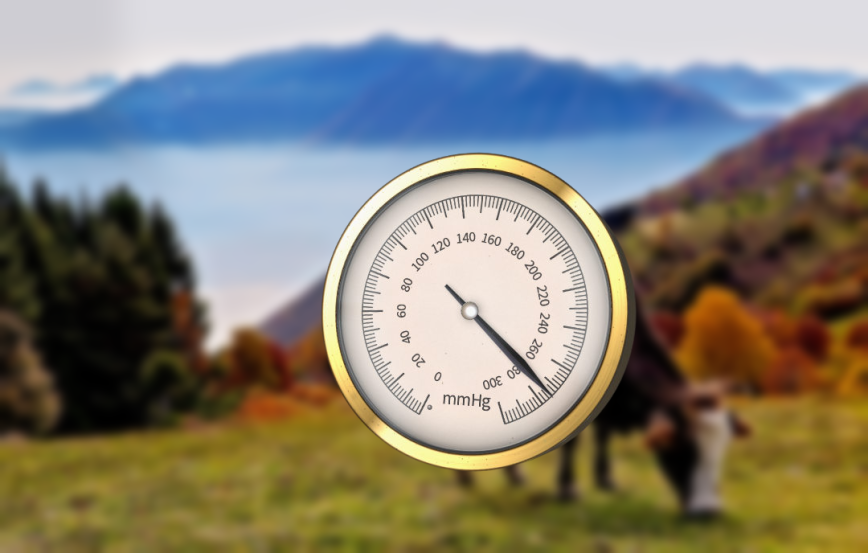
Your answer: 274 mmHg
